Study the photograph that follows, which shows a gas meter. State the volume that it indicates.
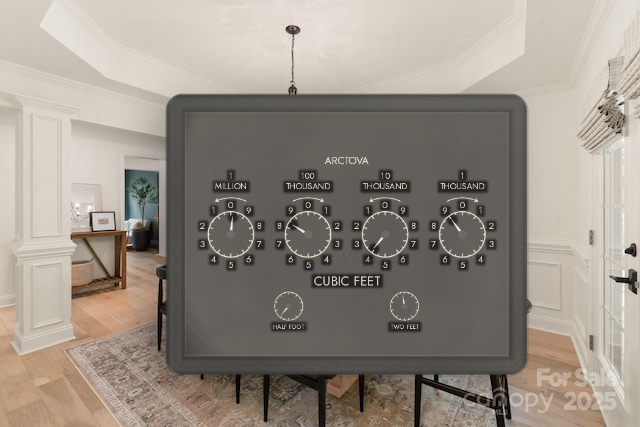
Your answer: 983900 ft³
